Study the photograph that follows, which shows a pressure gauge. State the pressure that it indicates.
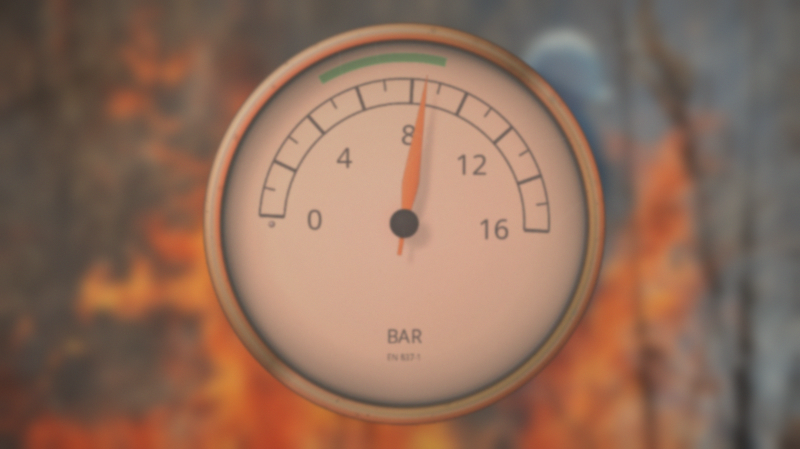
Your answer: 8.5 bar
